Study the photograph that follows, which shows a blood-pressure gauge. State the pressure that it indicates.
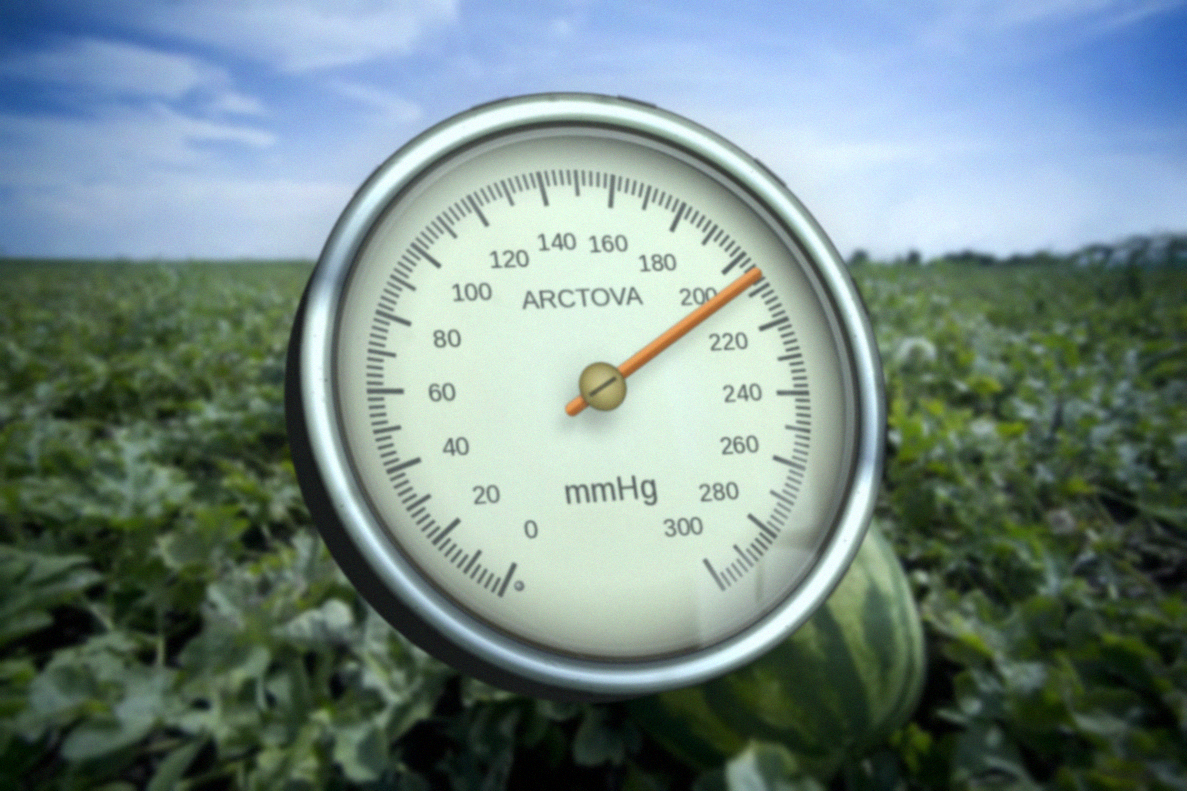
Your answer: 206 mmHg
